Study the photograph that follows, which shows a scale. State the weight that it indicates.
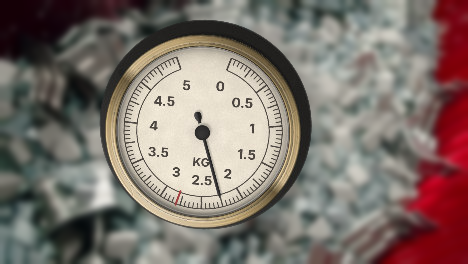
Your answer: 2.25 kg
